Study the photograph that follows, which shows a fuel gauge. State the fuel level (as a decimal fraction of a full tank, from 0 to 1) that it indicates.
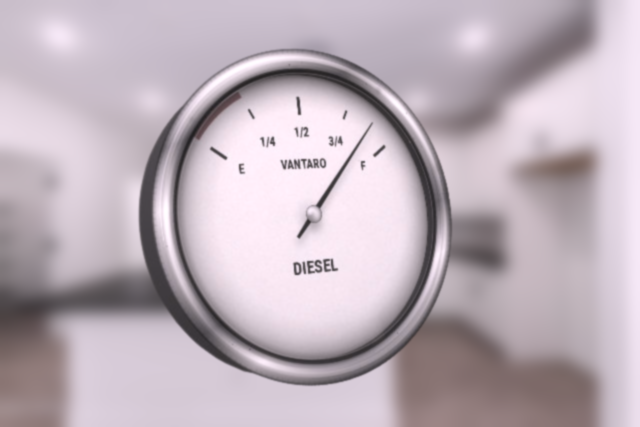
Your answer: 0.875
